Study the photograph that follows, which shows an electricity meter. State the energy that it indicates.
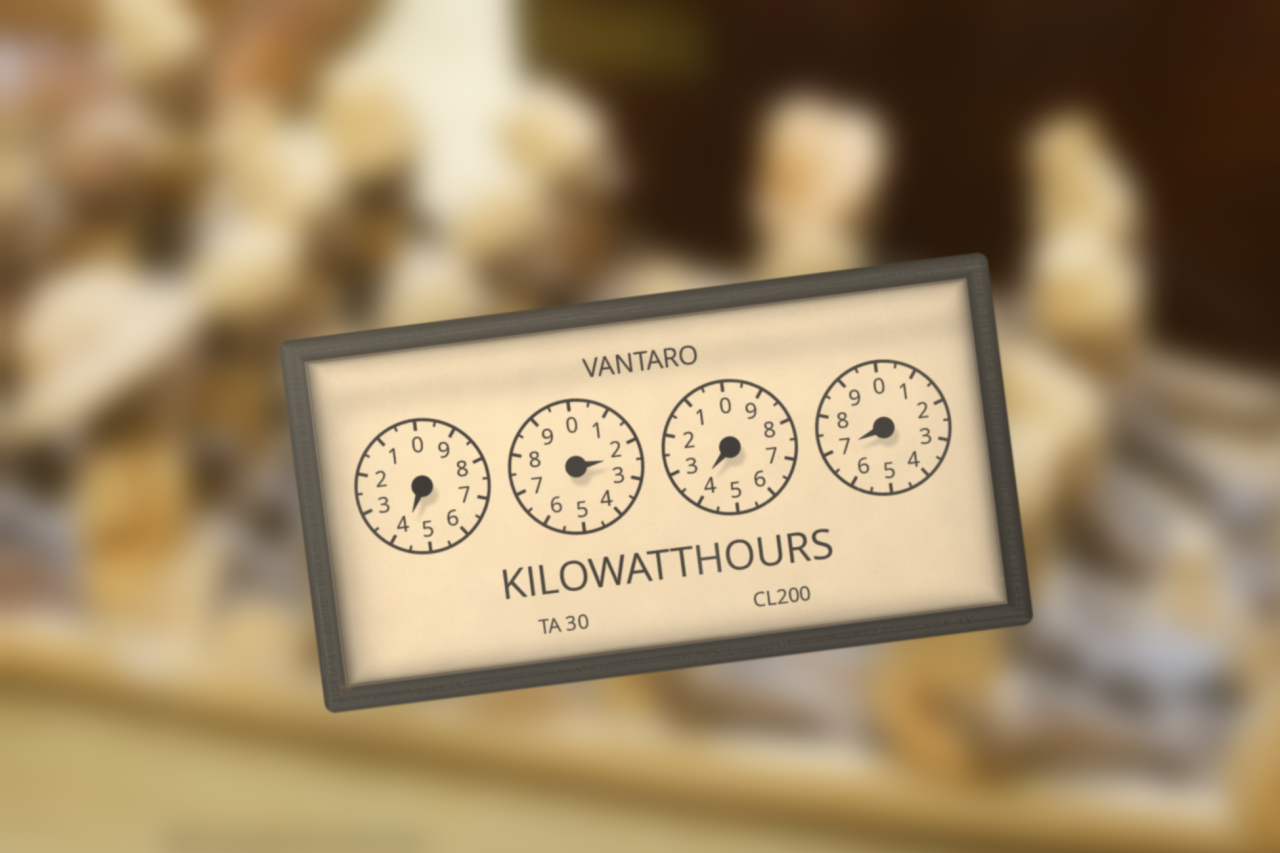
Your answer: 4237 kWh
